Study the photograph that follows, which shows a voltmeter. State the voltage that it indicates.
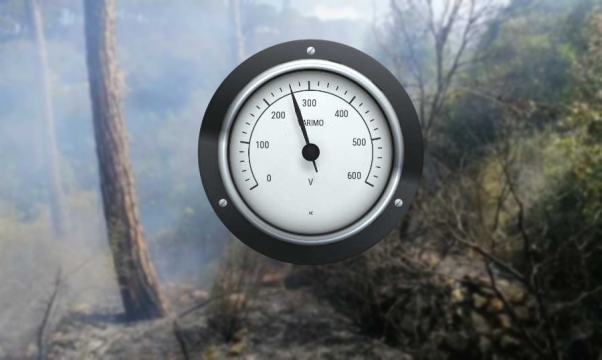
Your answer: 260 V
